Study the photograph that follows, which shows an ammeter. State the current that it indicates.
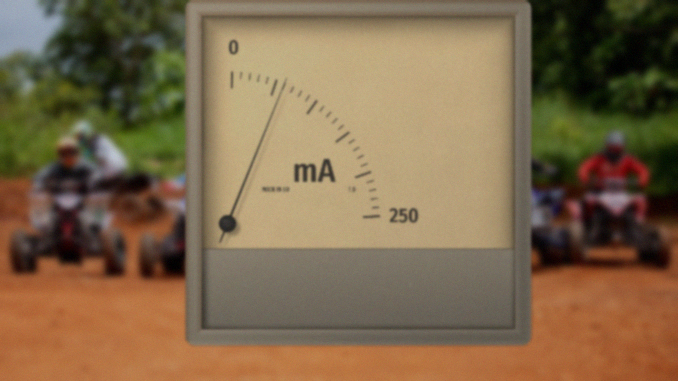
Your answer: 60 mA
